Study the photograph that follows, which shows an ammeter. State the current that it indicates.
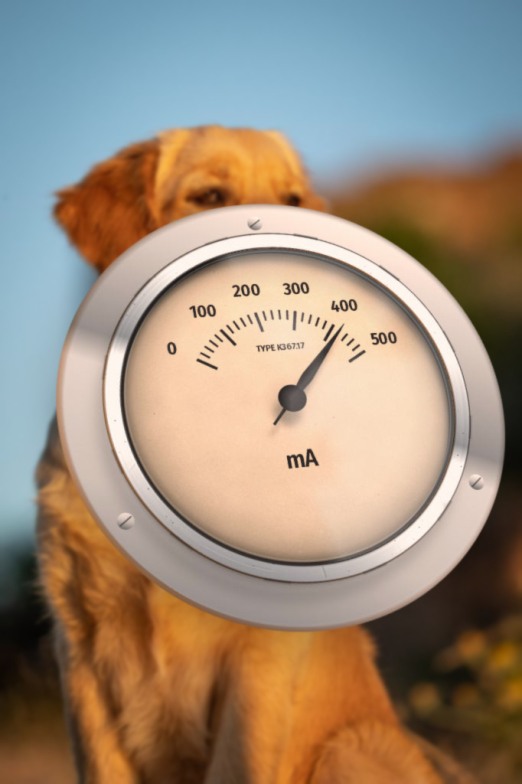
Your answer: 420 mA
